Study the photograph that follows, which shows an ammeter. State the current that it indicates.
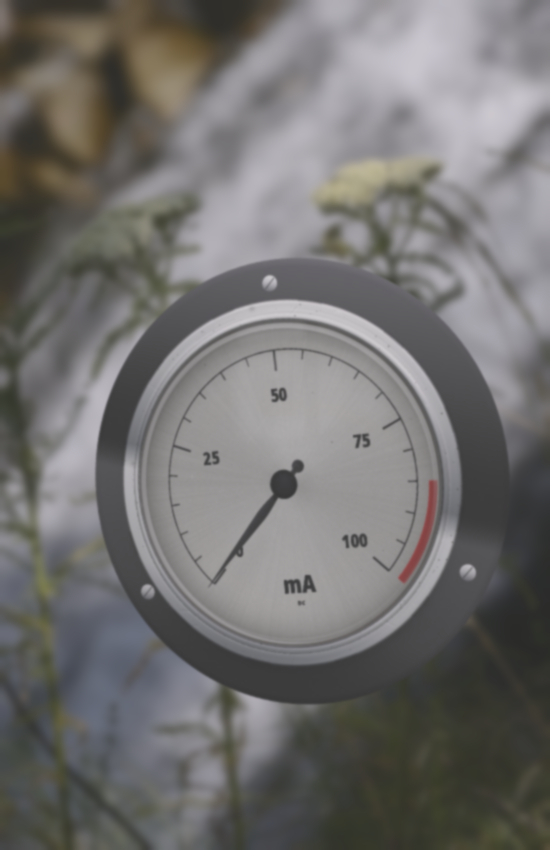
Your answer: 0 mA
